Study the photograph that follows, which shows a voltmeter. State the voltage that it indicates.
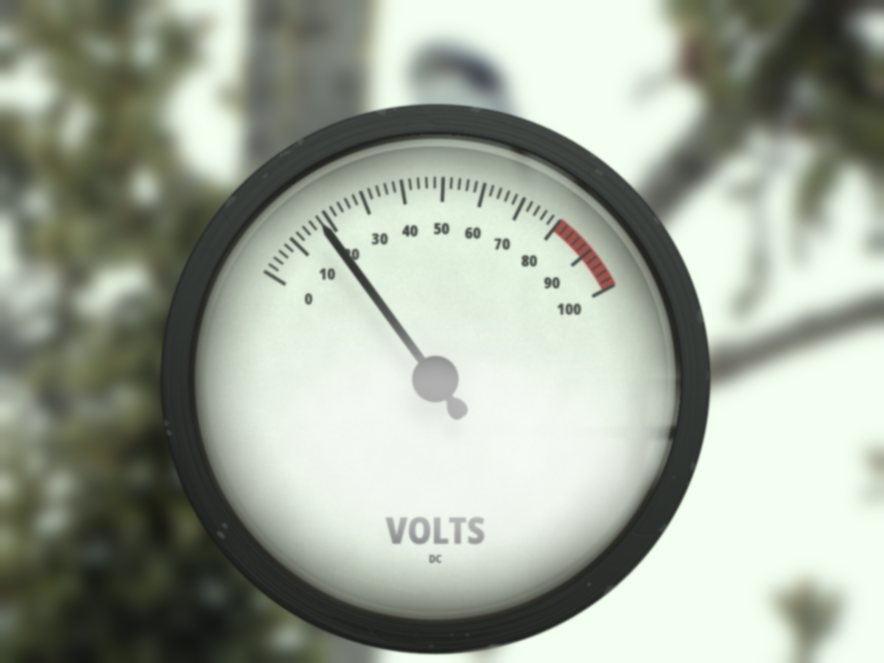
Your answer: 18 V
